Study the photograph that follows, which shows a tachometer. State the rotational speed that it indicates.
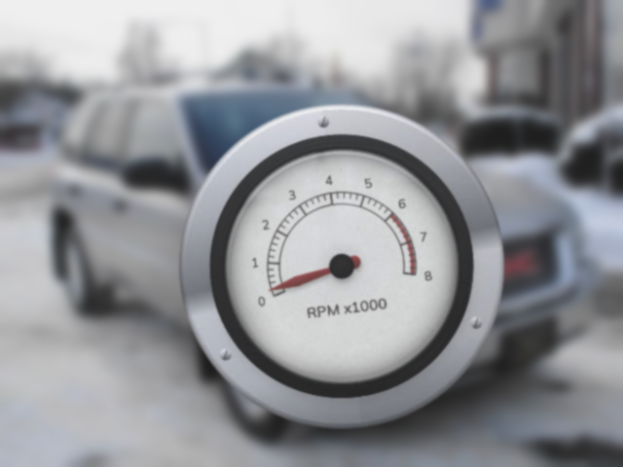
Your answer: 200 rpm
